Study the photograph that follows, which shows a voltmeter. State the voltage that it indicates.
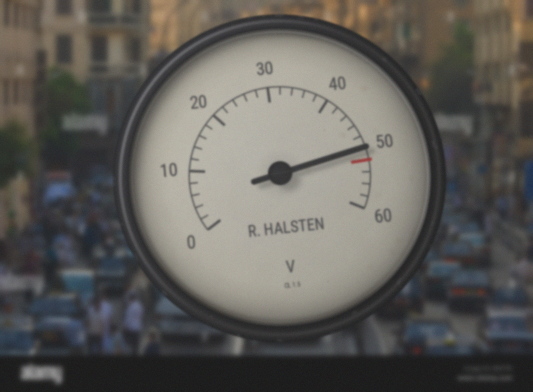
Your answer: 50 V
